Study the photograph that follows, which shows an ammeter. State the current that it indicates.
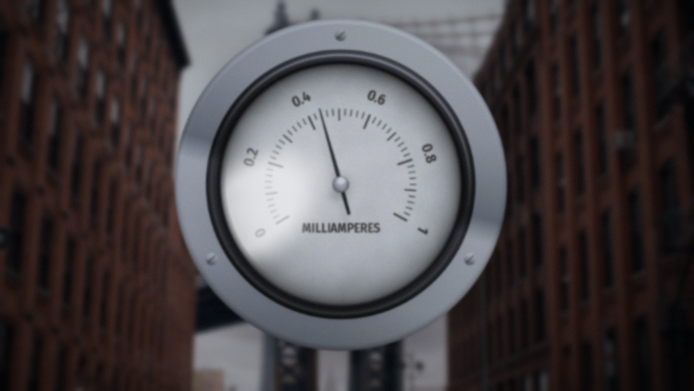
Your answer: 0.44 mA
